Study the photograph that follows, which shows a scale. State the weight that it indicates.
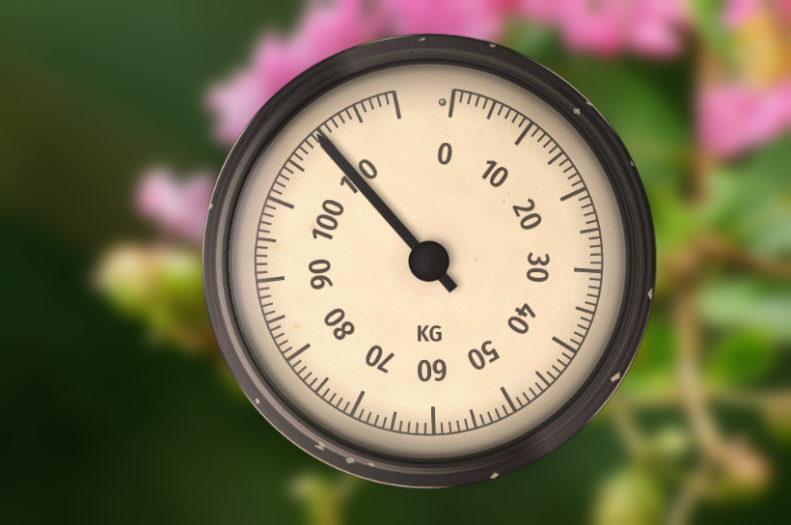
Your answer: 109.5 kg
